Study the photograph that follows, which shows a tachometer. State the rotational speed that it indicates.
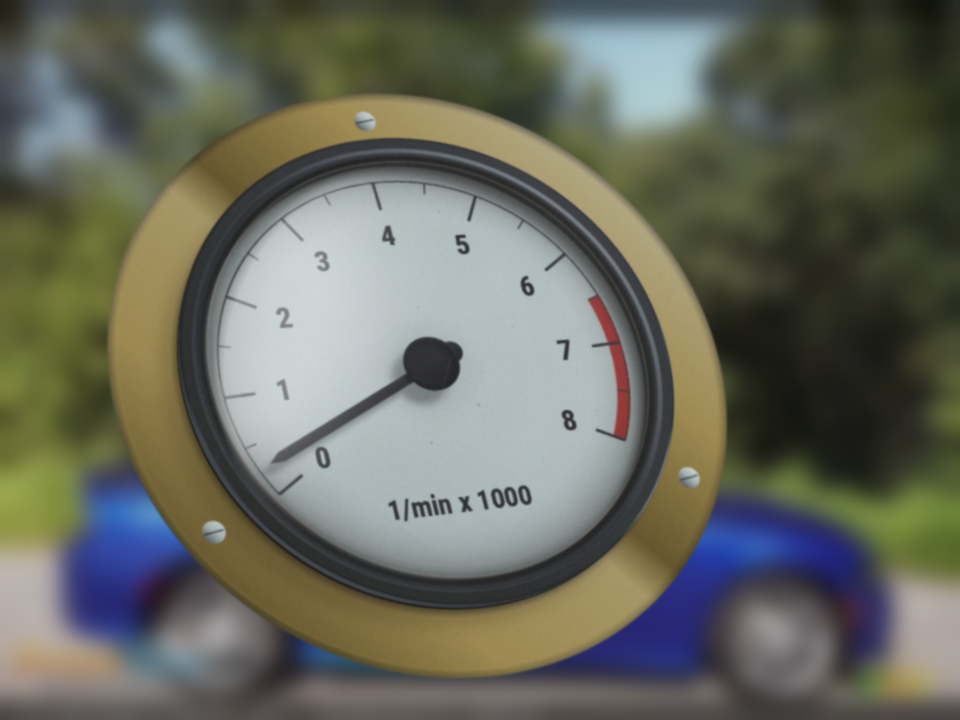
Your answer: 250 rpm
